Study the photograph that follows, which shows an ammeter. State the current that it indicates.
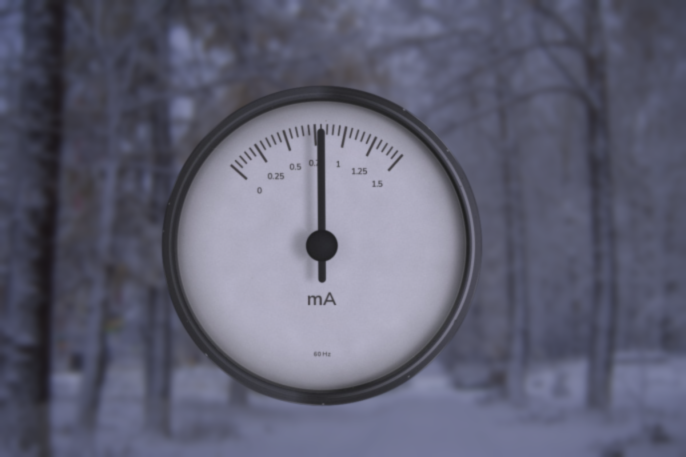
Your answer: 0.8 mA
